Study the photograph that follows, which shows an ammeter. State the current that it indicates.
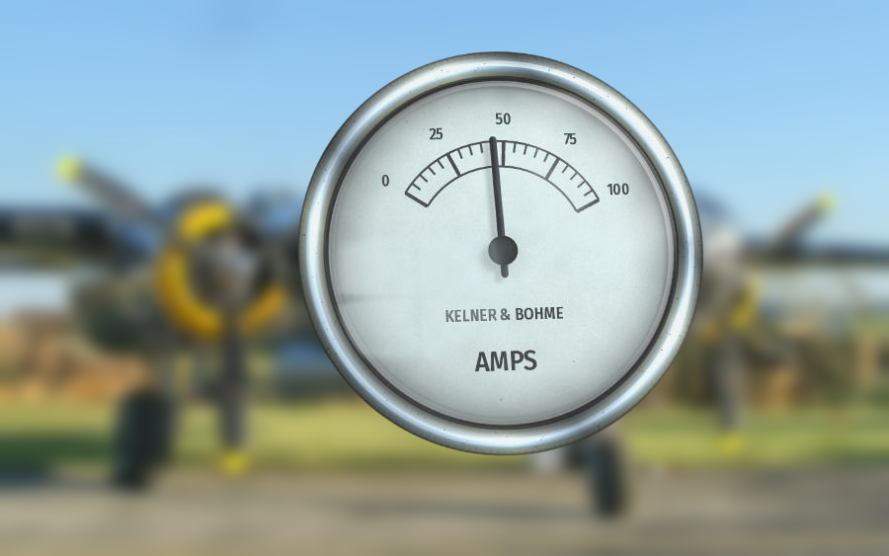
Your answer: 45 A
